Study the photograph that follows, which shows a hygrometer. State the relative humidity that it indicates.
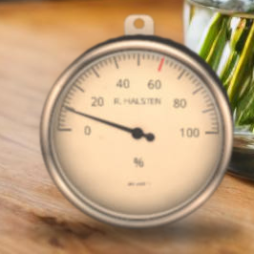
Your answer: 10 %
